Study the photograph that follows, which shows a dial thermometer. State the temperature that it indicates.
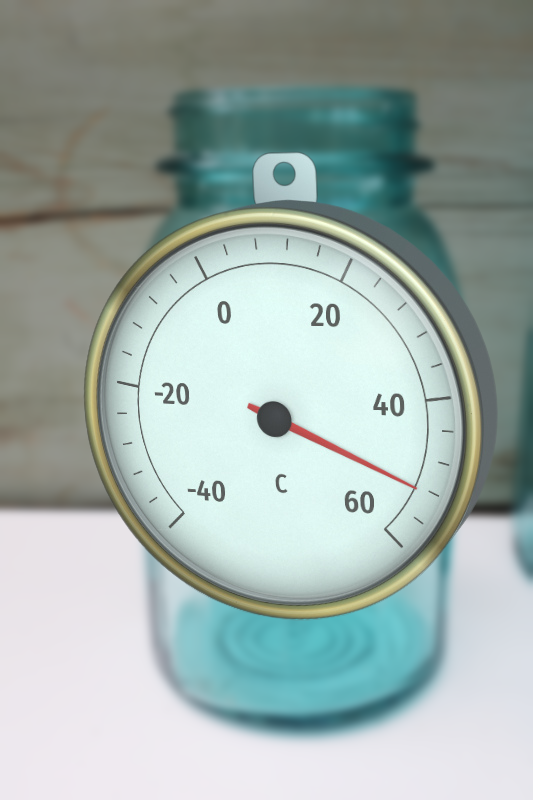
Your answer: 52 °C
